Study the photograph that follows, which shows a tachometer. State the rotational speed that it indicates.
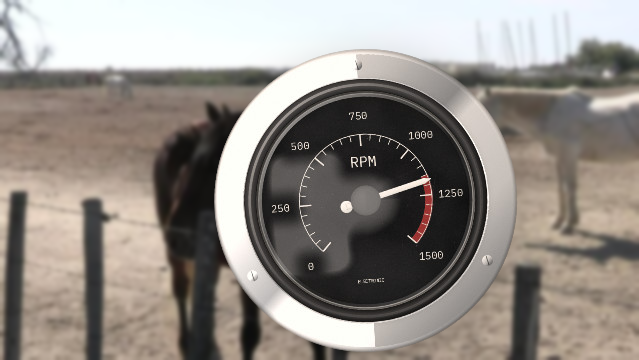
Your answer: 1175 rpm
